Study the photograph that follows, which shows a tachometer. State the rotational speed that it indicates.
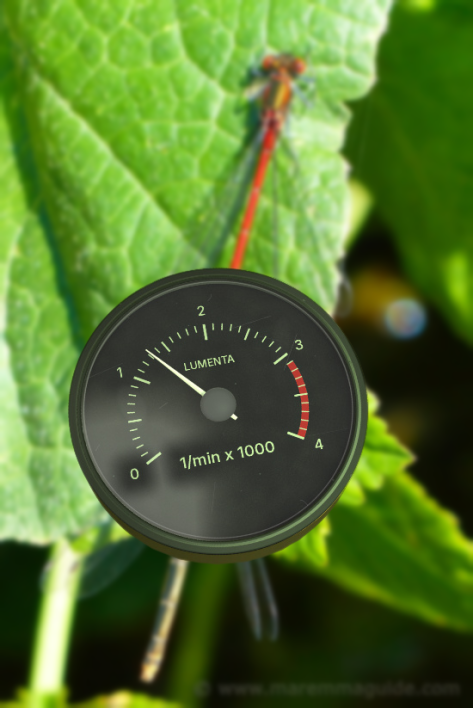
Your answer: 1300 rpm
